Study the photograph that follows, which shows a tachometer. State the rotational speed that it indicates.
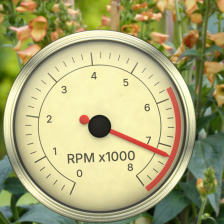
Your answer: 7200 rpm
